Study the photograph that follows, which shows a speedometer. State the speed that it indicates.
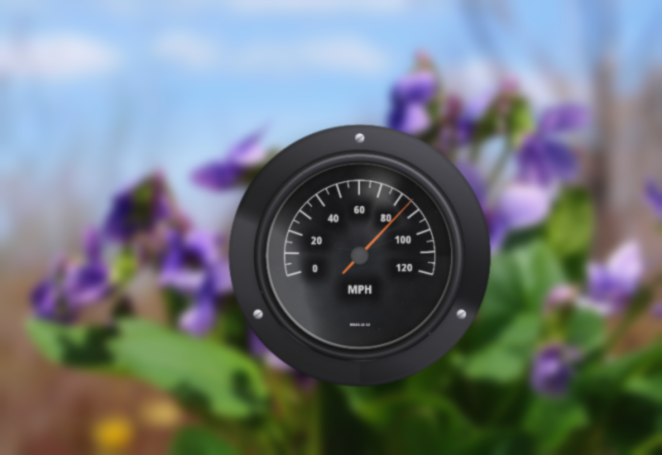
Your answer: 85 mph
